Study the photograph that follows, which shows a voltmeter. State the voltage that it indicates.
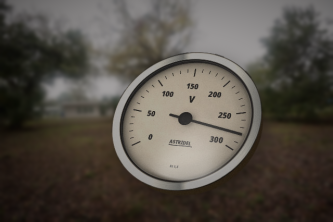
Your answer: 280 V
